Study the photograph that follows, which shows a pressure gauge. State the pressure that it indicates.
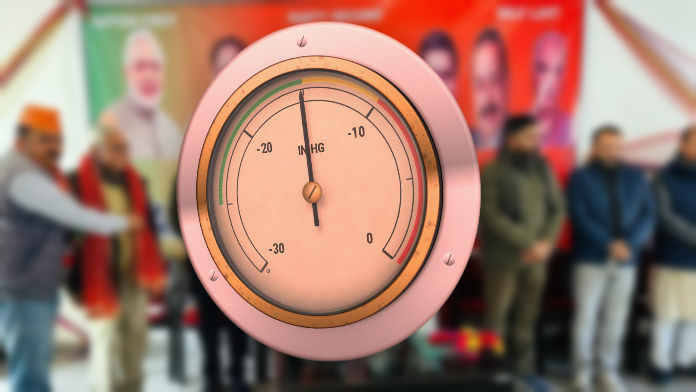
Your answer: -15 inHg
